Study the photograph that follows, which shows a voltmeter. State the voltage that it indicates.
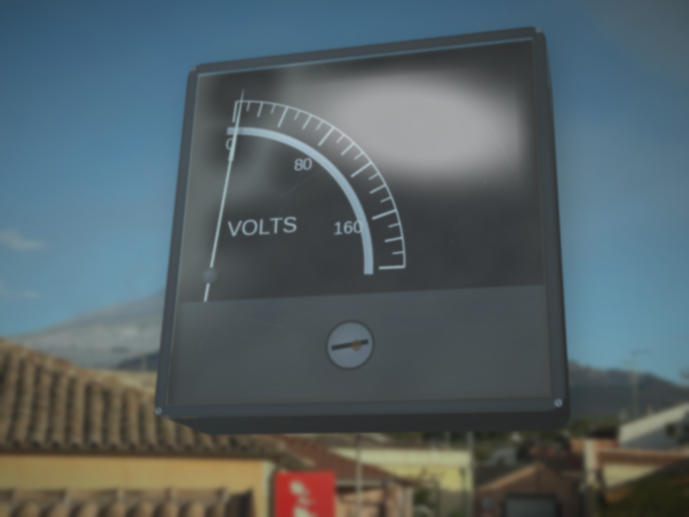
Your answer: 5 V
